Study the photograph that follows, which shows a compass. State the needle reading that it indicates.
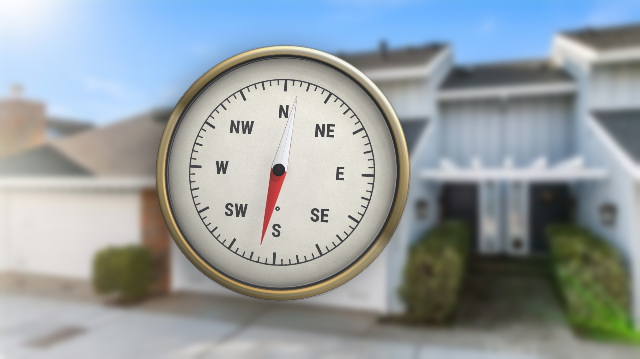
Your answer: 190 °
